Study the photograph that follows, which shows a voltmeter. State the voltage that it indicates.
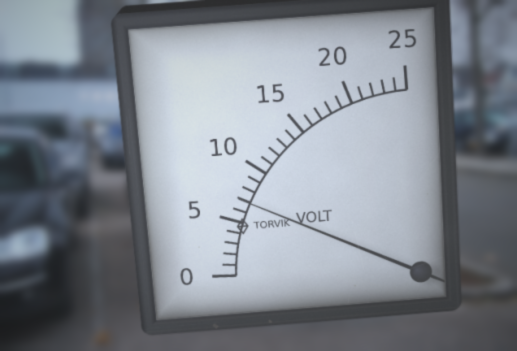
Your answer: 7 V
